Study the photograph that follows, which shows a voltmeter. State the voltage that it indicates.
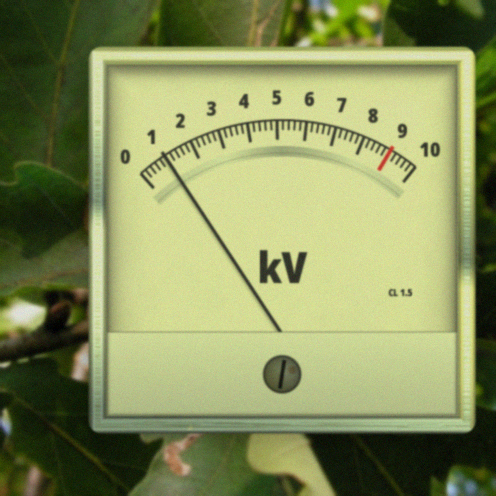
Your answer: 1 kV
